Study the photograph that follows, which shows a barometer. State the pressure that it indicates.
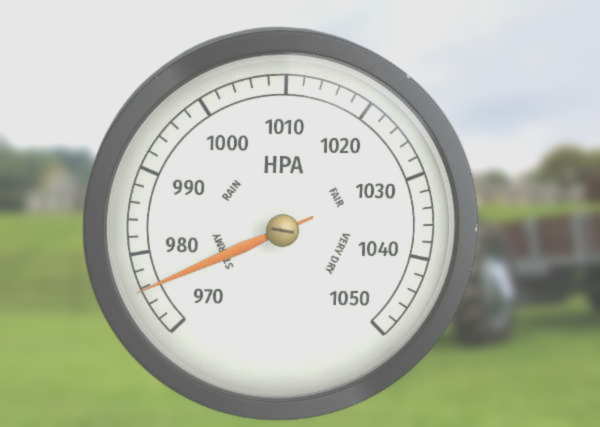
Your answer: 976 hPa
